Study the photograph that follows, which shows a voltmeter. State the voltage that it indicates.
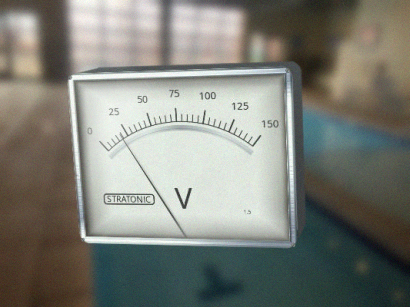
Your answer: 20 V
